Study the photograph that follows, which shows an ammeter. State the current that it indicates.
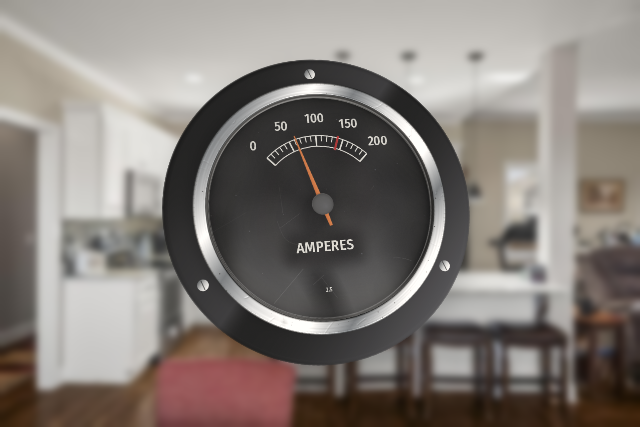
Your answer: 60 A
